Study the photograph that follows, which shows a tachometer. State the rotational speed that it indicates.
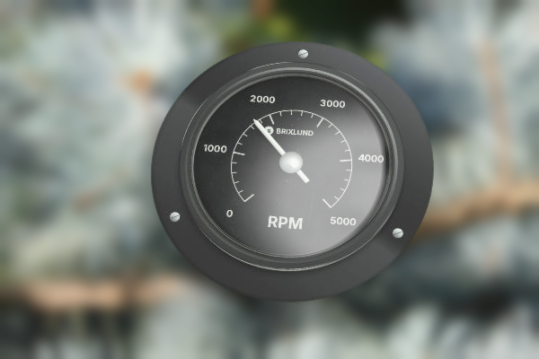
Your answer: 1700 rpm
